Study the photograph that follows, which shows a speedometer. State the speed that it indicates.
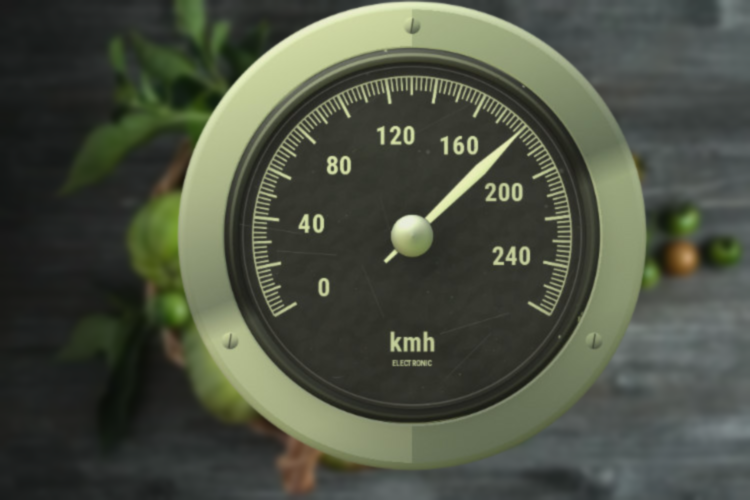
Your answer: 180 km/h
